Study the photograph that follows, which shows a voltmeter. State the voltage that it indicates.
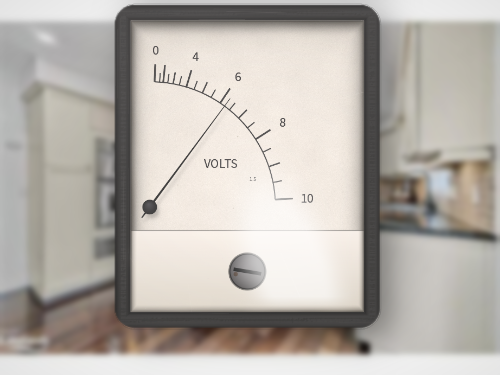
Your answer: 6.25 V
